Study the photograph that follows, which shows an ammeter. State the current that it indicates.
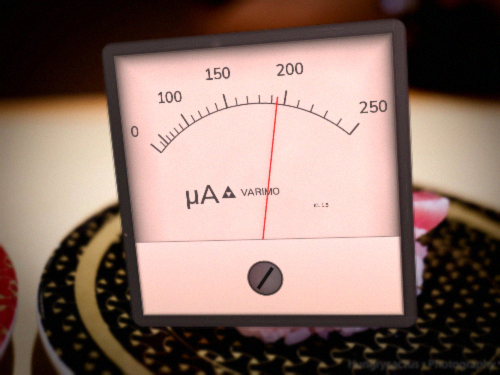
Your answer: 195 µA
